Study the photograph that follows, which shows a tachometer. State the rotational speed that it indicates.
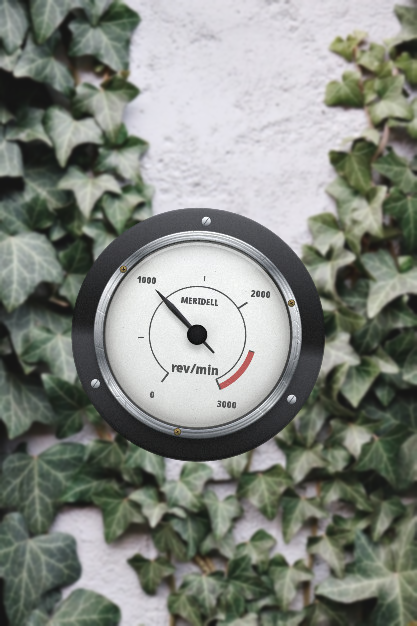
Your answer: 1000 rpm
